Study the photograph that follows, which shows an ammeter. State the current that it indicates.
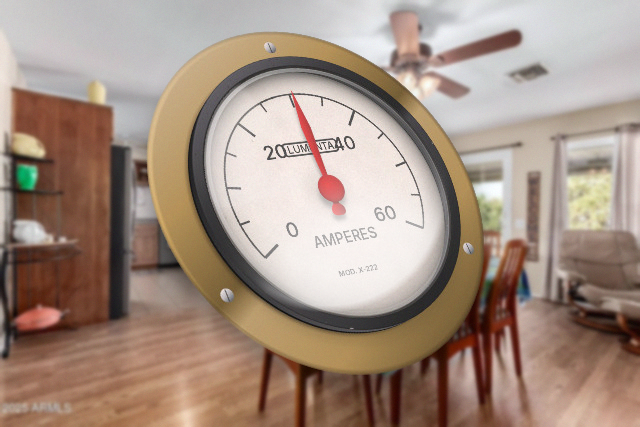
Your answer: 30 A
